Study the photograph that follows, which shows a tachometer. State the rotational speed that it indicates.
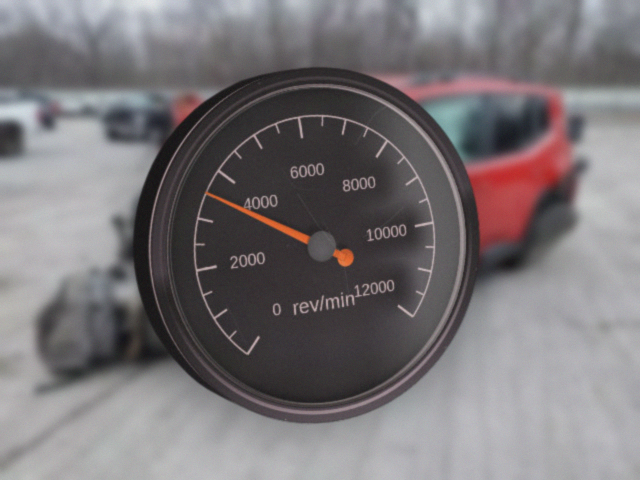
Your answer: 3500 rpm
